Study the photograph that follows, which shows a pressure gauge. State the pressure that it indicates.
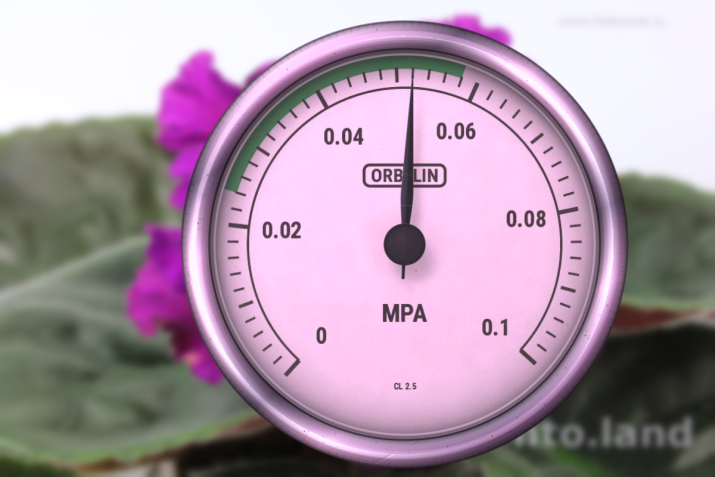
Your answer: 0.052 MPa
